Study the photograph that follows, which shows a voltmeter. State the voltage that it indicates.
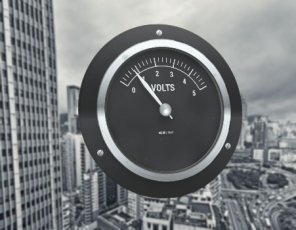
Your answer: 0.8 V
